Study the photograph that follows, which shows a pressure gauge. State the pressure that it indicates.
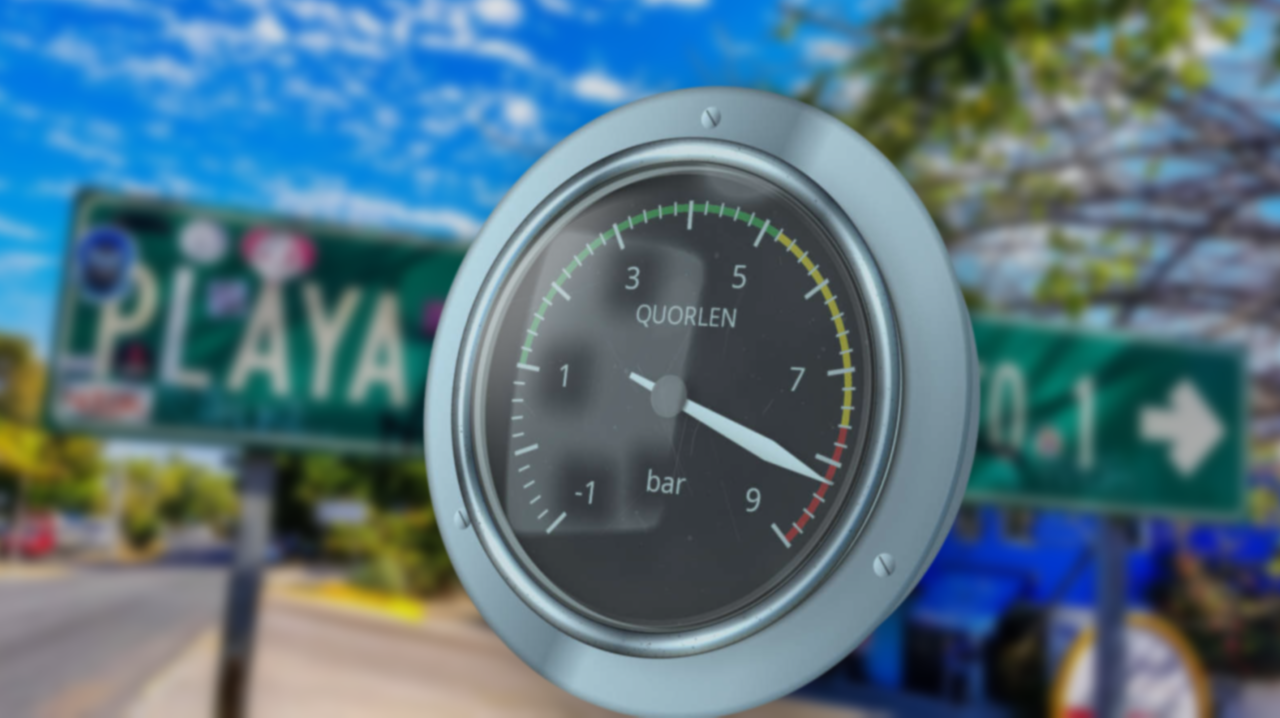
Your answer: 8.2 bar
